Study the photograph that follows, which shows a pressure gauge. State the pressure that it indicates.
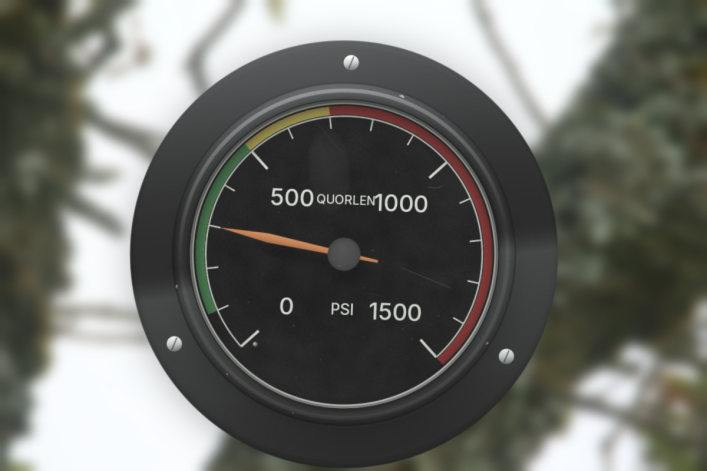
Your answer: 300 psi
